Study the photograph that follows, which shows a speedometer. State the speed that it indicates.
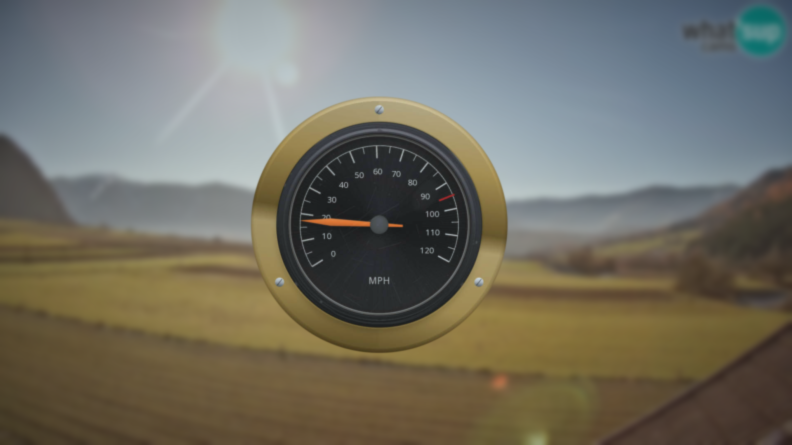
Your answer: 17.5 mph
